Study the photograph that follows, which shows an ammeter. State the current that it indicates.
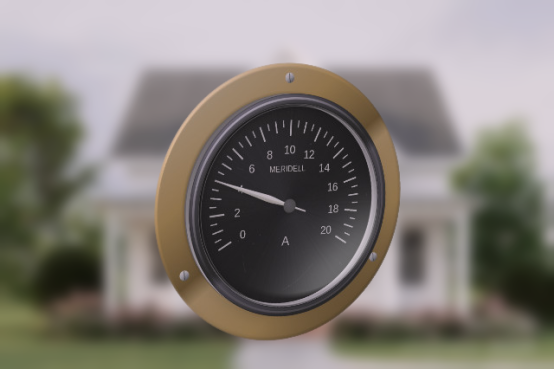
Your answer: 4 A
